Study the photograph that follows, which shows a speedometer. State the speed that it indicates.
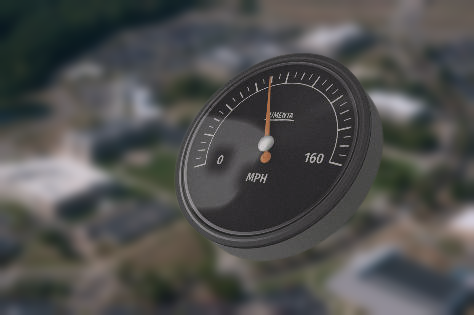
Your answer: 70 mph
